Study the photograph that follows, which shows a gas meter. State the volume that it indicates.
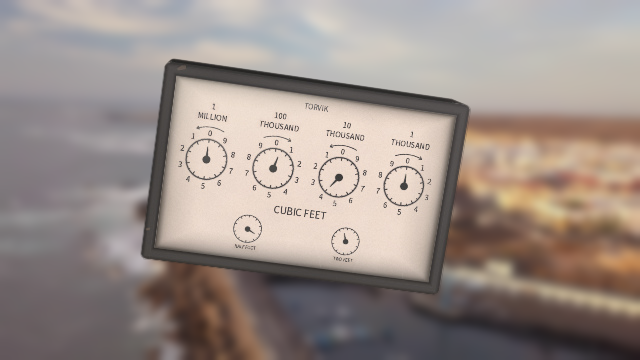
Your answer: 4000 ft³
